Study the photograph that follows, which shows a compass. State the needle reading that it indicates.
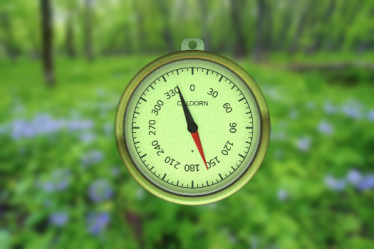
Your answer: 160 °
